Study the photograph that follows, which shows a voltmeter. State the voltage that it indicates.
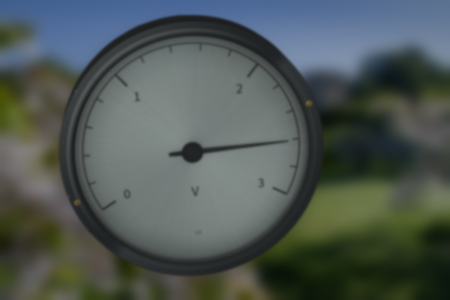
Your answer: 2.6 V
